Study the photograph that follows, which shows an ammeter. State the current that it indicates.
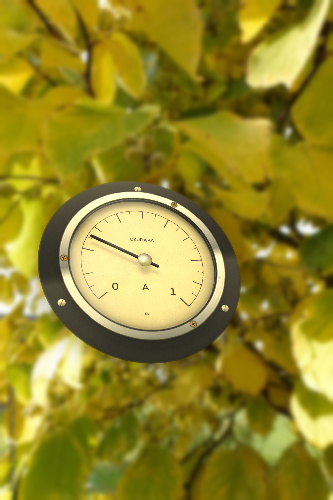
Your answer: 0.25 A
